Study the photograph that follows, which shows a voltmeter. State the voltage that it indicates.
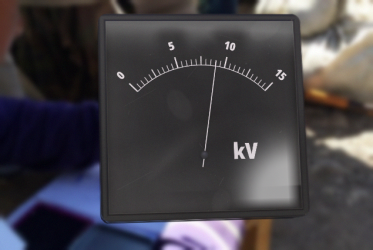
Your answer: 9 kV
